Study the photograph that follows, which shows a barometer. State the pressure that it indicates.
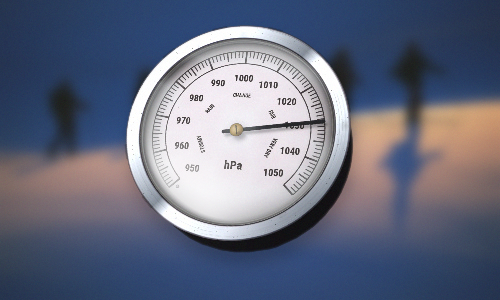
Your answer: 1030 hPa
